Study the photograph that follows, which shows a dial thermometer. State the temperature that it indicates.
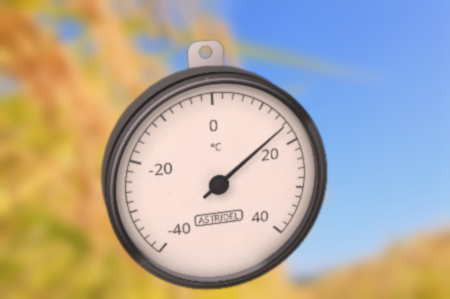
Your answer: 16 °C
